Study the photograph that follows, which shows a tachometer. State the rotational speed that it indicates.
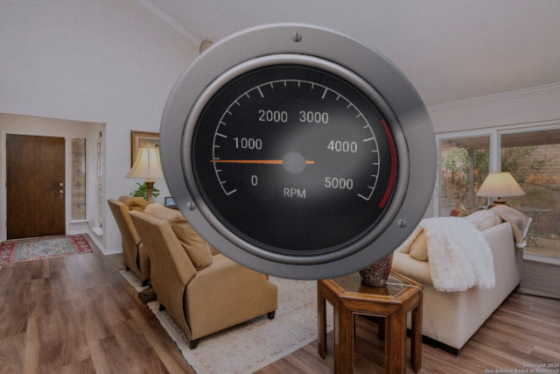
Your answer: 600 rpm
